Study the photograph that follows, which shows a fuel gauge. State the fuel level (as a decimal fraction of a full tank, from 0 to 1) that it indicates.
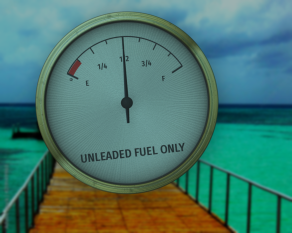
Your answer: 0.5
